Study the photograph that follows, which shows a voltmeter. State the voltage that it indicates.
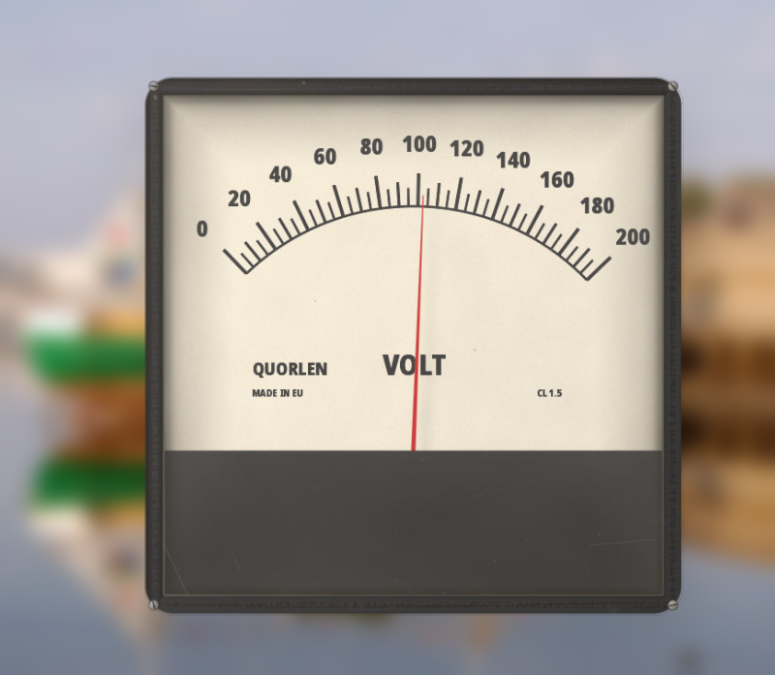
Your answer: 102.5 V
